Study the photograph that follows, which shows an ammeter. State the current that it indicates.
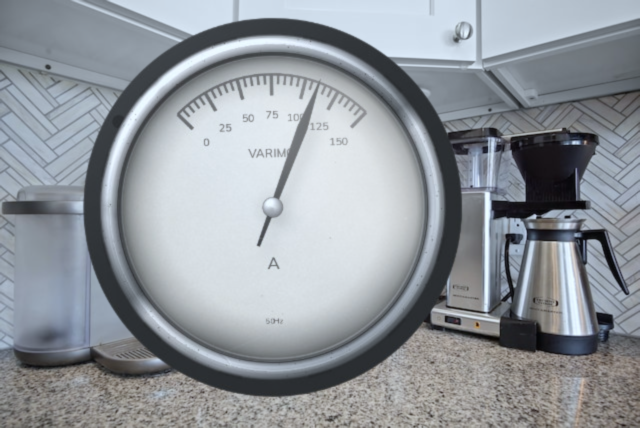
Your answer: 110 A
